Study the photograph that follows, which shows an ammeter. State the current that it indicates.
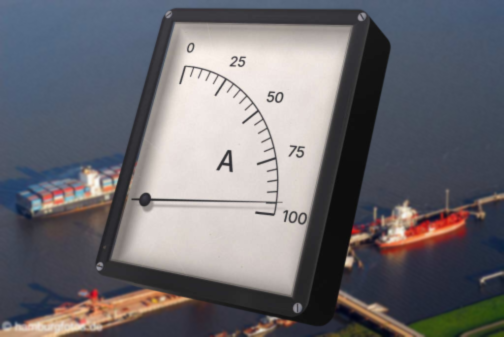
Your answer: 95 A
